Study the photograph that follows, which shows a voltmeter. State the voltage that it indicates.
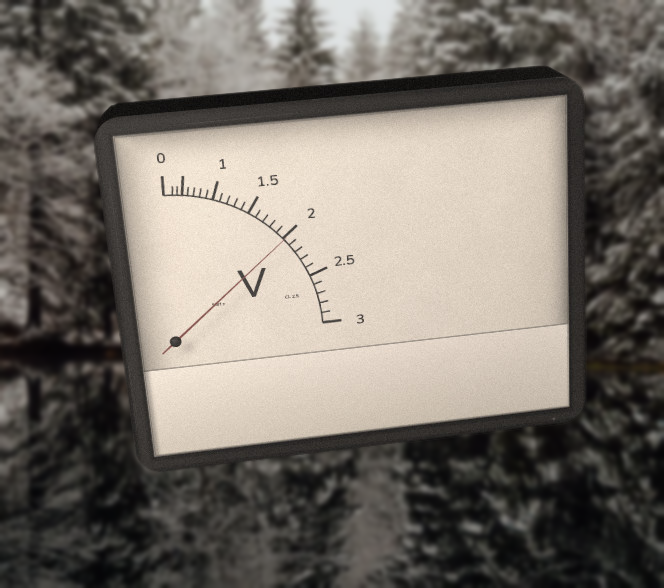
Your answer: 2 V
